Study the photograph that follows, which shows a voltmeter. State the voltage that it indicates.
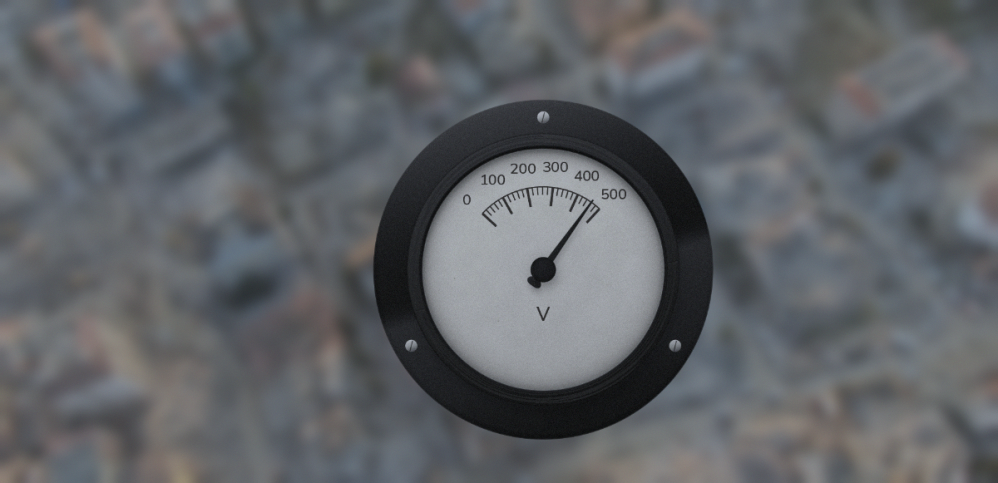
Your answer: 460 V
